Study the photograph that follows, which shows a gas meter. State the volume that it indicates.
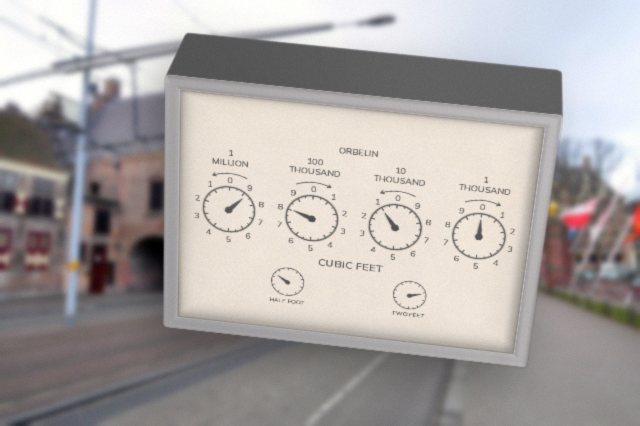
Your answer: 881000 ft³
